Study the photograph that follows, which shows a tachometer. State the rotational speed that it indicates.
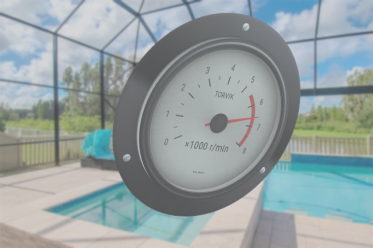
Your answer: 6500 rpm
